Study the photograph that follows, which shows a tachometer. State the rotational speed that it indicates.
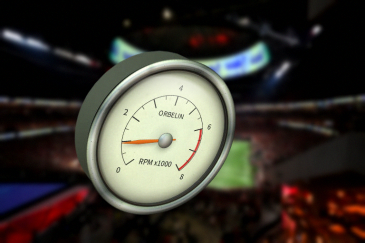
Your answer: 1000 rpm
